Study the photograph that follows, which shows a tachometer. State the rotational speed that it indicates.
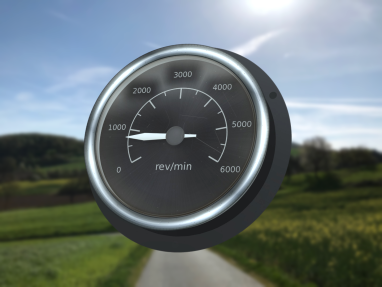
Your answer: 750 rpm
